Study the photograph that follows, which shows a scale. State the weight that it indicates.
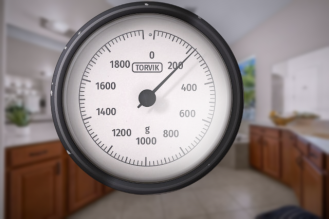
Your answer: 220 g
